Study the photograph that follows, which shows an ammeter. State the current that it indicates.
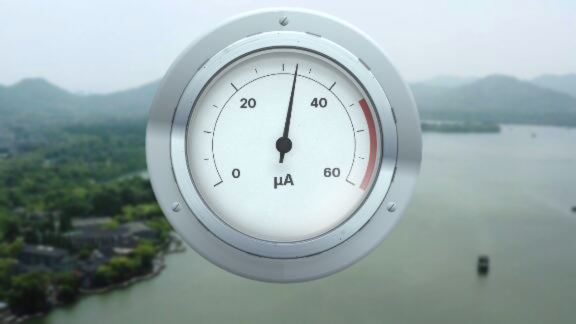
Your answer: 32.5 µA
